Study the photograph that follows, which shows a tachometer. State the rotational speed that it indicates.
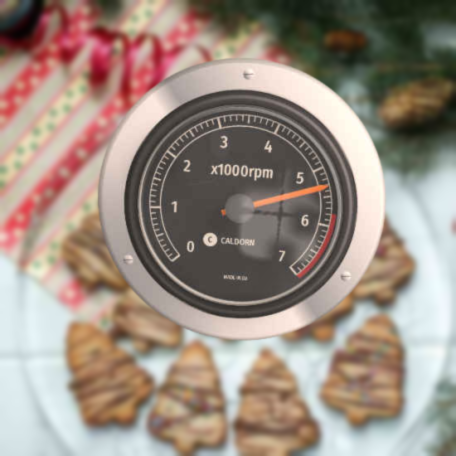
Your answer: 5300 rpm
